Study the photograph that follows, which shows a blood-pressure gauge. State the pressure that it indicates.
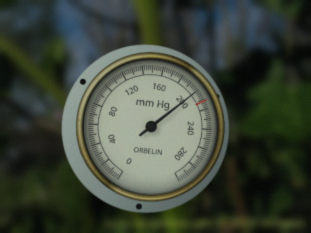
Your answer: 200 mmHg
